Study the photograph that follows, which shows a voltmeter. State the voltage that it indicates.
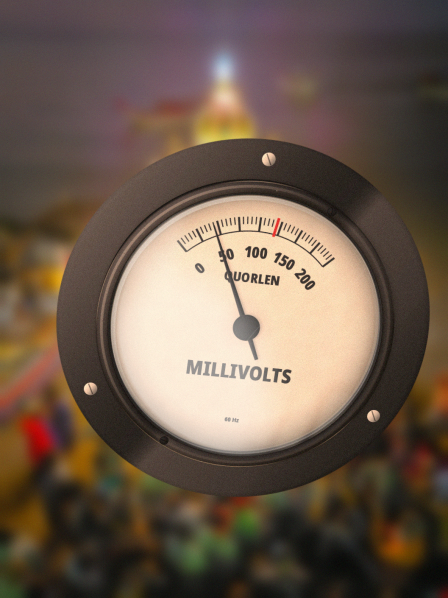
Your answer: 45 mV
